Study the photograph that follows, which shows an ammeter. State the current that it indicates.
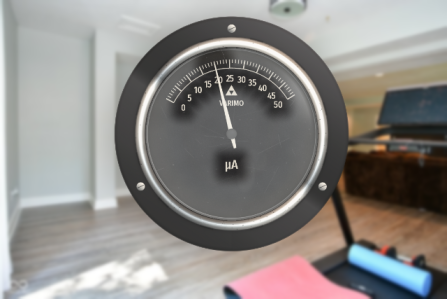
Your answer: 20 µA
